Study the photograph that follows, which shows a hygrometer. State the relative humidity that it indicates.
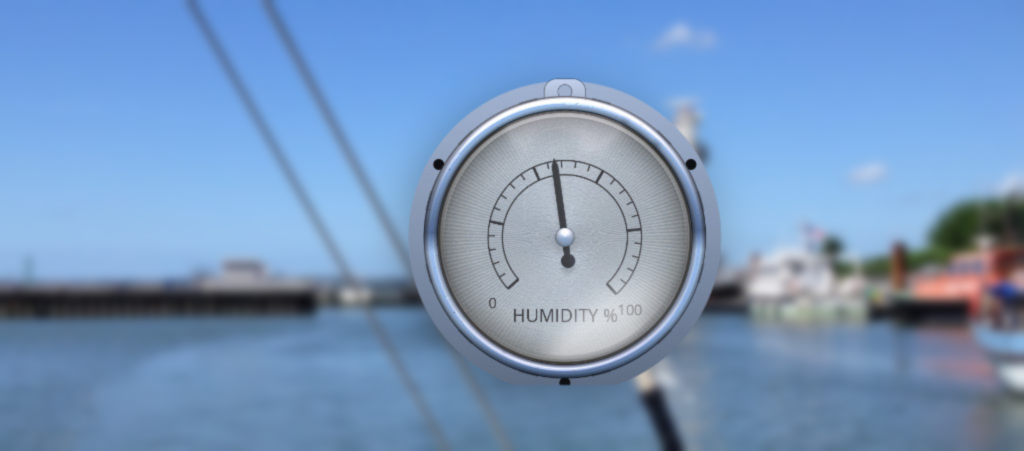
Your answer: 46 %
